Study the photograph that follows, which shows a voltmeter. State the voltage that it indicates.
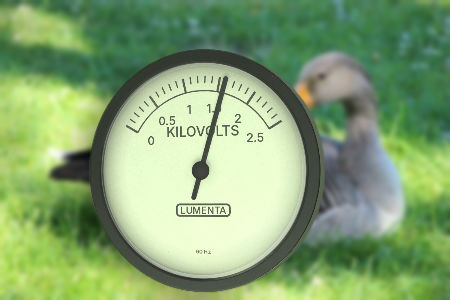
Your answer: 1.6 kV
